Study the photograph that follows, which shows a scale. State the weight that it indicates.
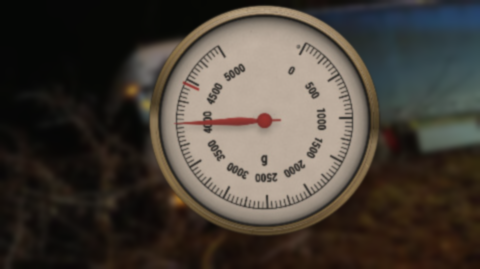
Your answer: 4000 g
